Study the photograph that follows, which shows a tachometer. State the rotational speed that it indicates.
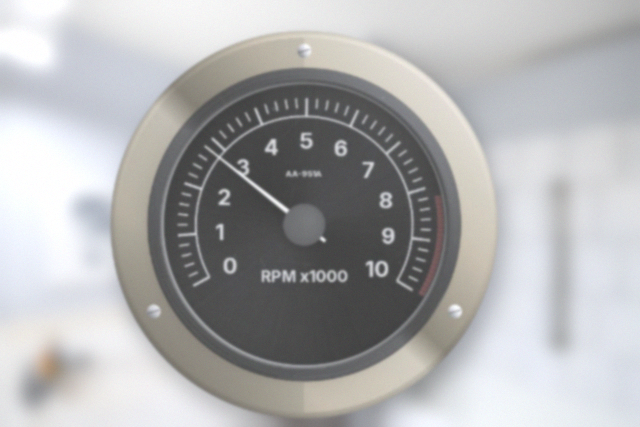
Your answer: 2800 rpm
